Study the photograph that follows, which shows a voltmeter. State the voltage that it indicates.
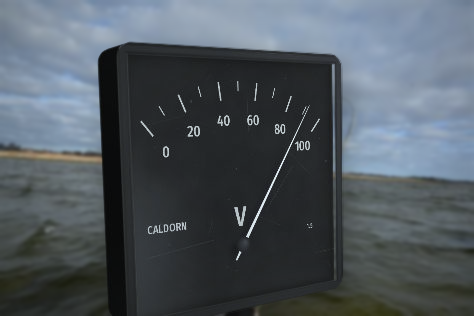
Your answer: 90 V
